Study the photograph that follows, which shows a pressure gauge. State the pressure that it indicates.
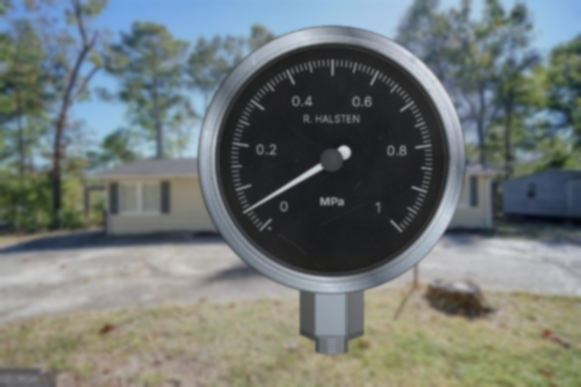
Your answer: 0.05 MPa
